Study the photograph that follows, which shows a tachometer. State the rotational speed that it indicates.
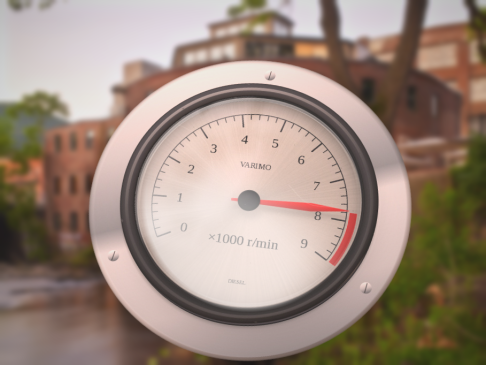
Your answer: 7800 rpm
